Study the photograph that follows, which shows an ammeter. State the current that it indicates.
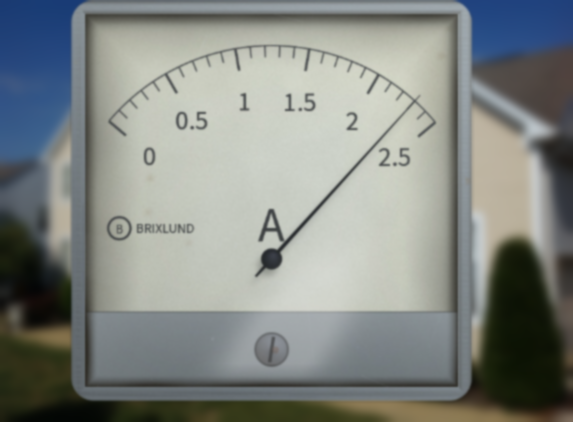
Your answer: 2.3 A
